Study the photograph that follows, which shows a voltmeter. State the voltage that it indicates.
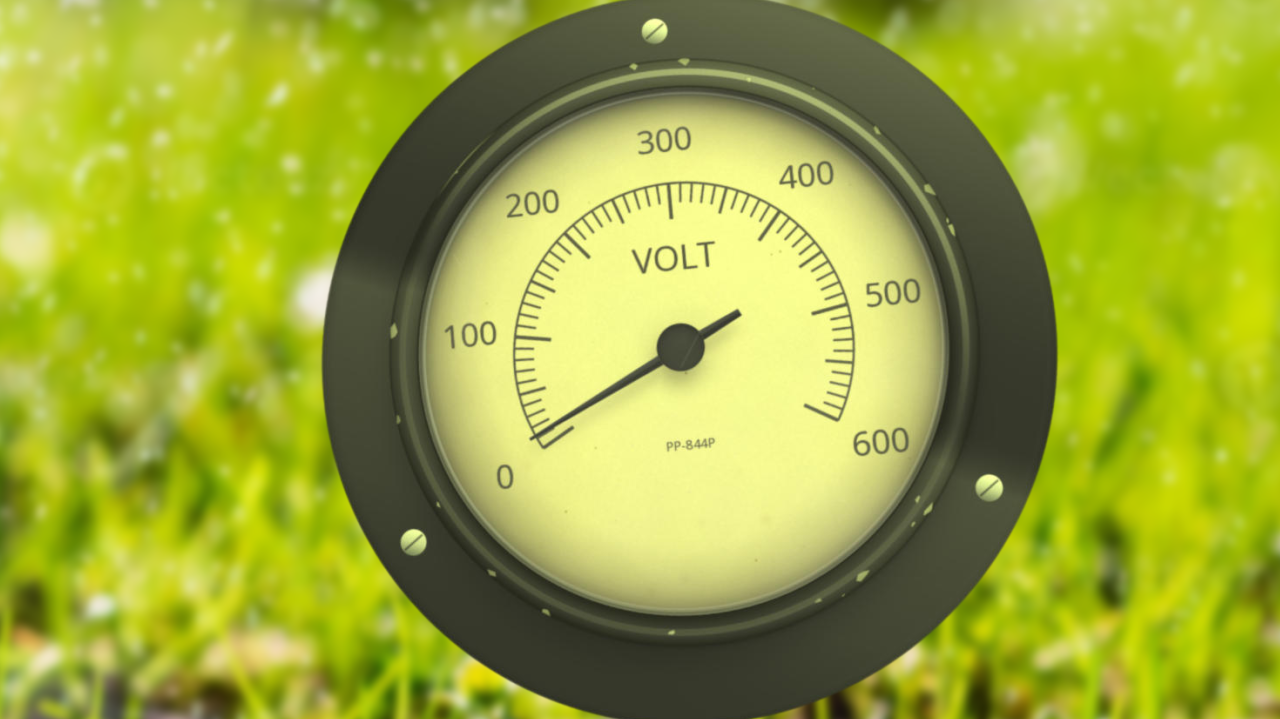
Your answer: 10 V
